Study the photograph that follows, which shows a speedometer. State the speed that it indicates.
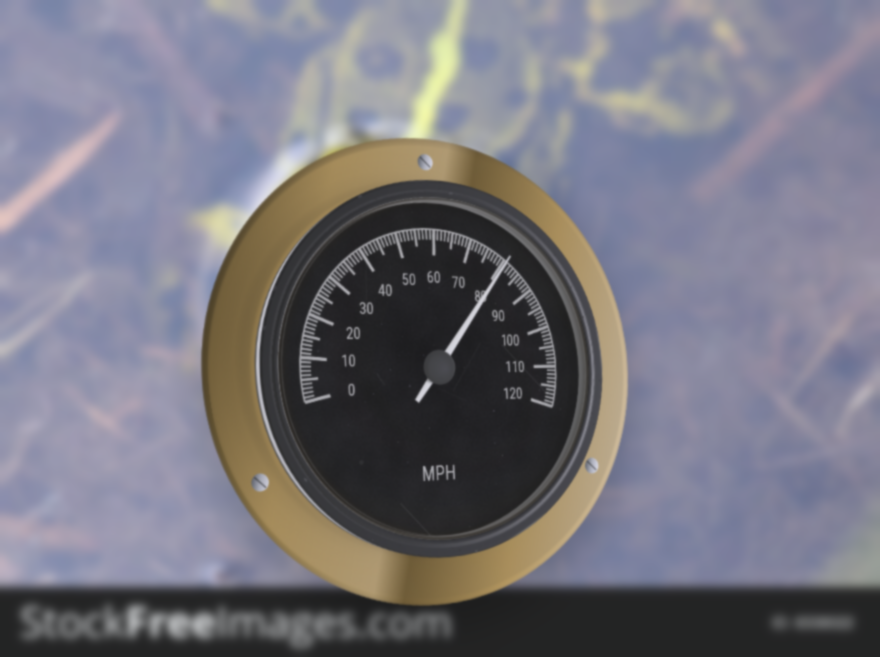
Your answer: 80 mph
